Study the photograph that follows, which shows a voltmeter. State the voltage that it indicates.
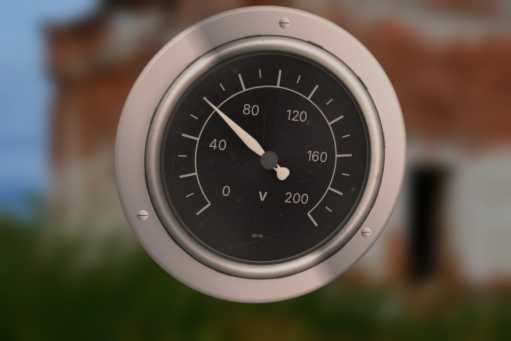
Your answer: 60 V
